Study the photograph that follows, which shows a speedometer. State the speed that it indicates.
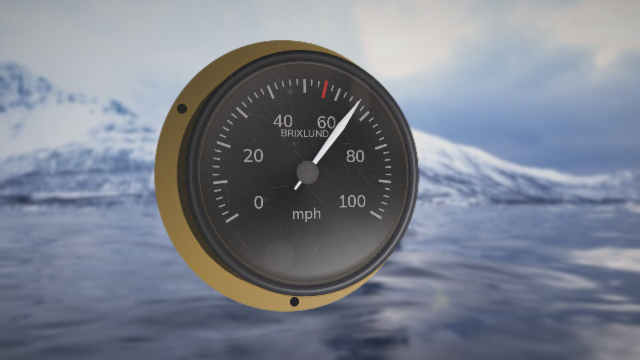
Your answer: 66 mph
